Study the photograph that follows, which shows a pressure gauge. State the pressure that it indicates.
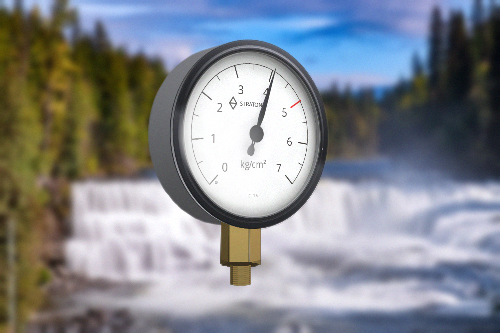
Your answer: 4 kg/cm²
